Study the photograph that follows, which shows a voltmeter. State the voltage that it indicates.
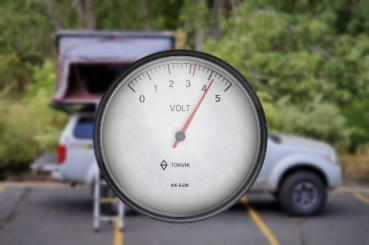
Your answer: 4.2 V
